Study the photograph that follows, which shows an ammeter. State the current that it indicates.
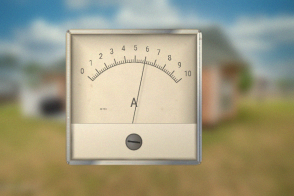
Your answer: 6 A
